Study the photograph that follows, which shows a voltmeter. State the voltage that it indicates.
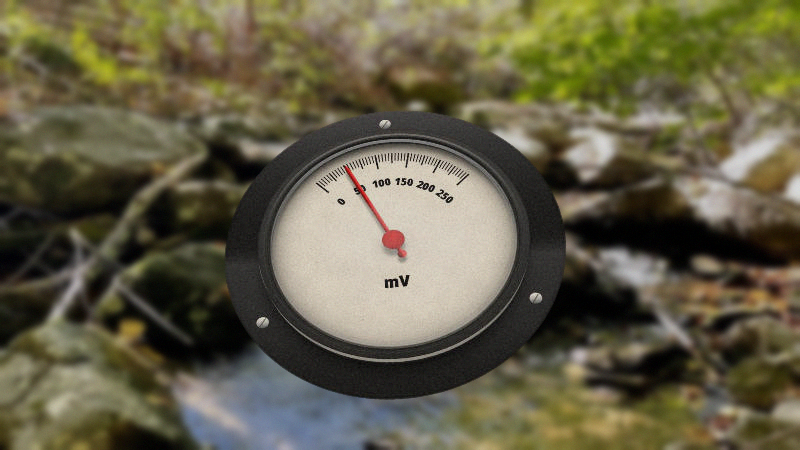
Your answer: 50 mV
